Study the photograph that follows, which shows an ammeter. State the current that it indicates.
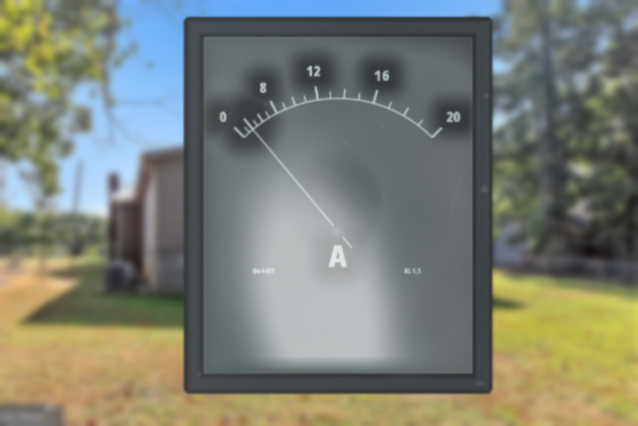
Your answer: 4 A
